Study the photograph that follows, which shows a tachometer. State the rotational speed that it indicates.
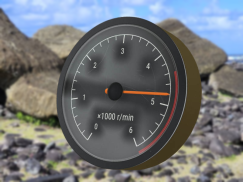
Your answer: 4800 rpm
